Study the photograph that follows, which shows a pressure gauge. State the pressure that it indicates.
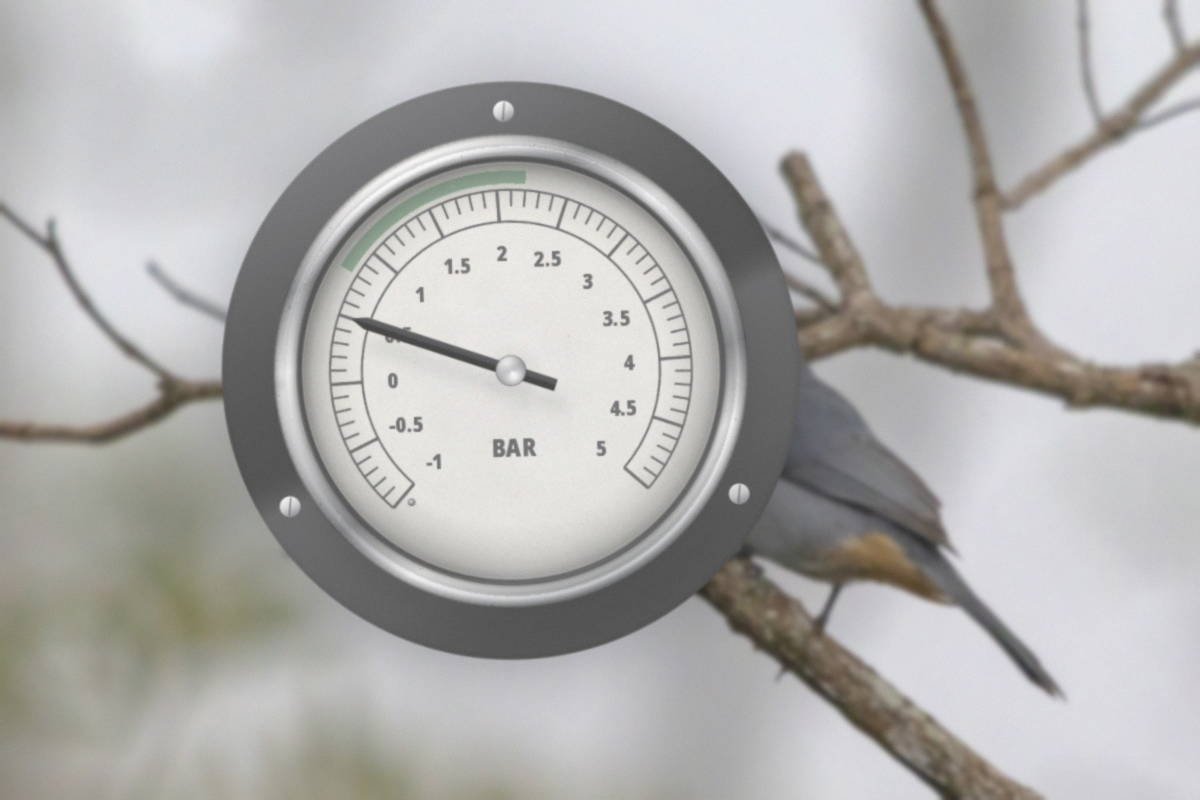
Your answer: 0.5 bar
